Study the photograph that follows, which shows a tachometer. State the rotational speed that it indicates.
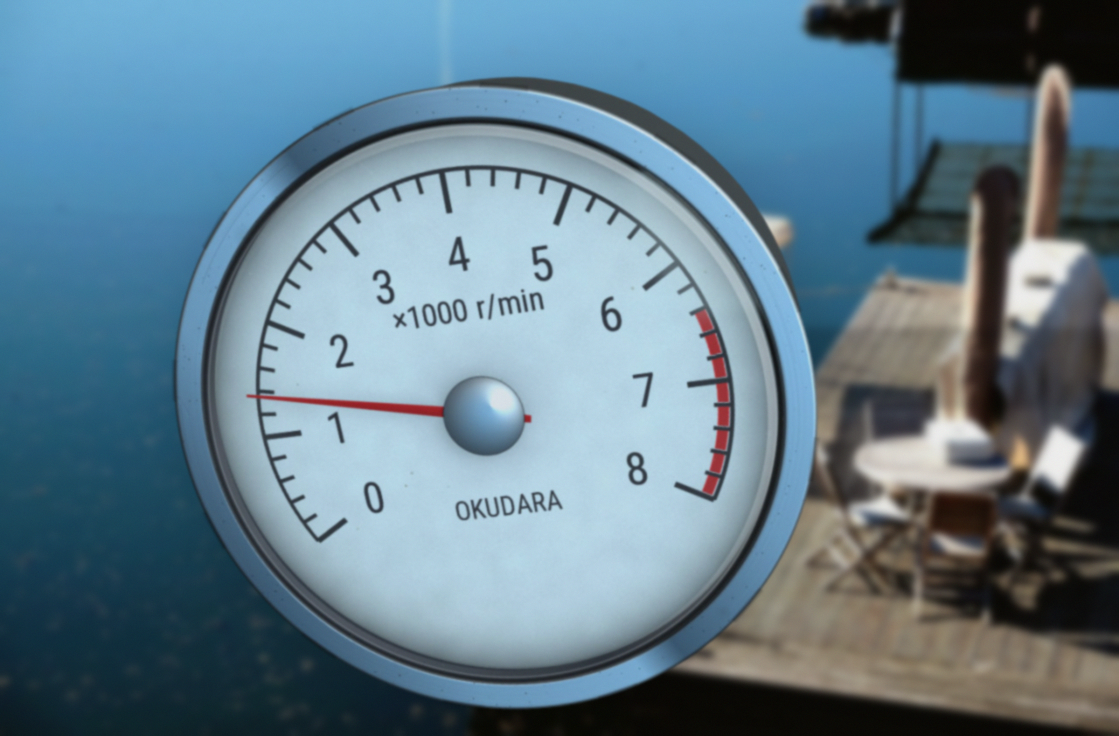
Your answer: 1400 rpm
